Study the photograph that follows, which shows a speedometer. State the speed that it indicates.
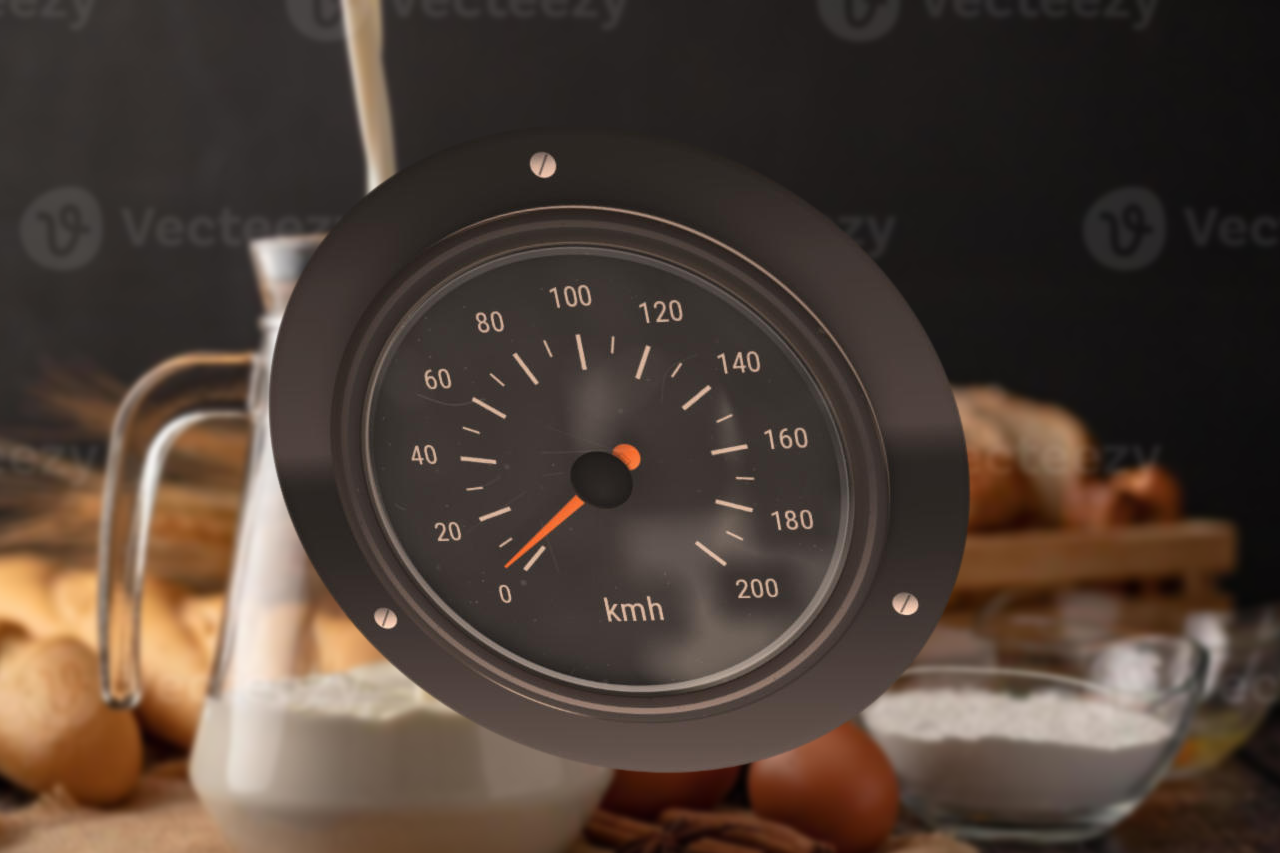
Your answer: 5 km/h
